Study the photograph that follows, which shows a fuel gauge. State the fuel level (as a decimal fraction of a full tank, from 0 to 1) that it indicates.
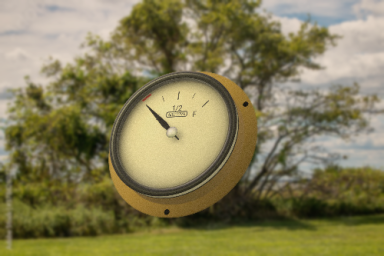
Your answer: 0
